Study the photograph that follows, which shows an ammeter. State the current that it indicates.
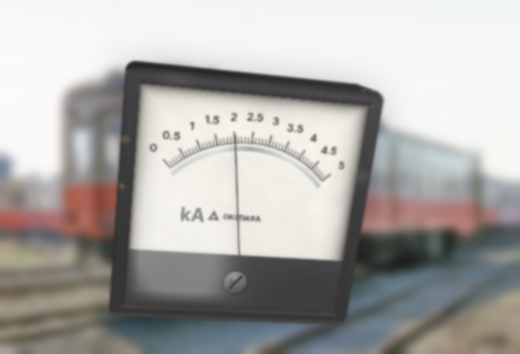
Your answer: 2 kA
